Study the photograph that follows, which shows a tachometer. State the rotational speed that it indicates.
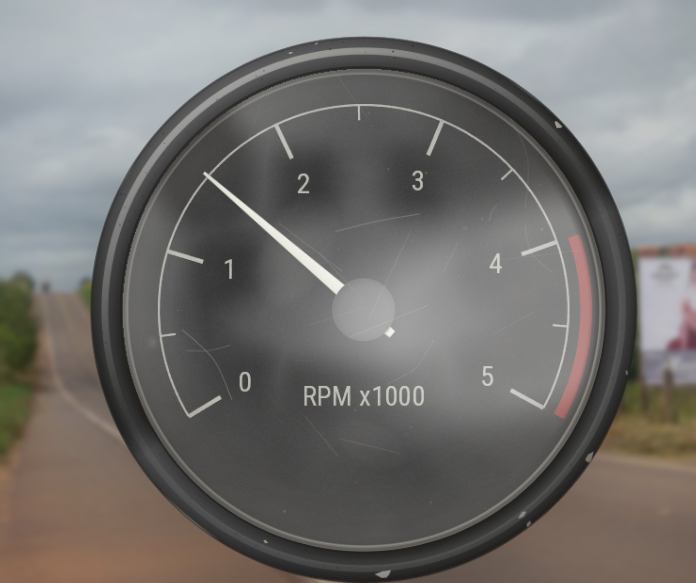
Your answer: 1500 rpm
